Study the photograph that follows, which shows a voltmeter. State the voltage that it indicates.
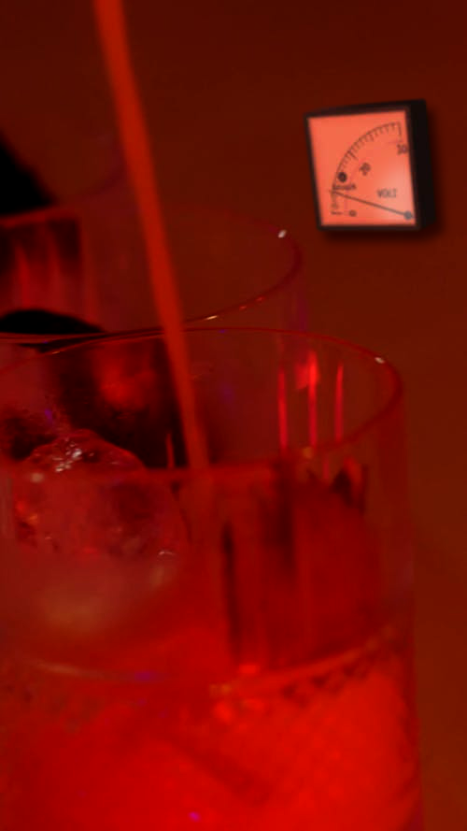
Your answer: 10 V
